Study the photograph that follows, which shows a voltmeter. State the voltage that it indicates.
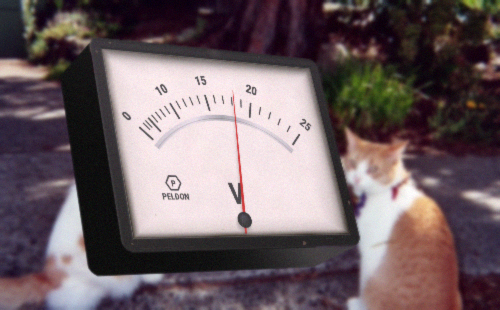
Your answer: 18 V
